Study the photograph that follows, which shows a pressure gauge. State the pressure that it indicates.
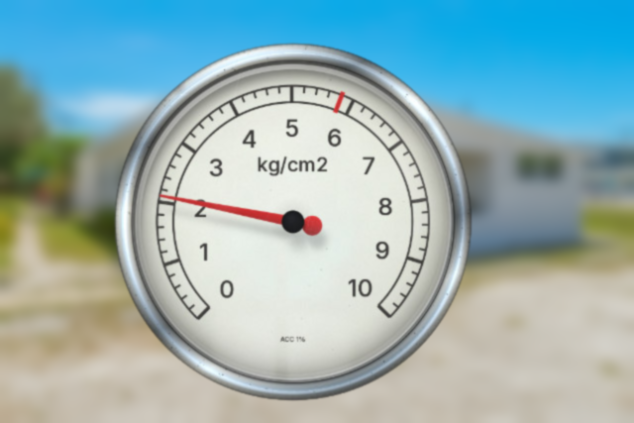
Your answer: 2.1 kg/cm²
